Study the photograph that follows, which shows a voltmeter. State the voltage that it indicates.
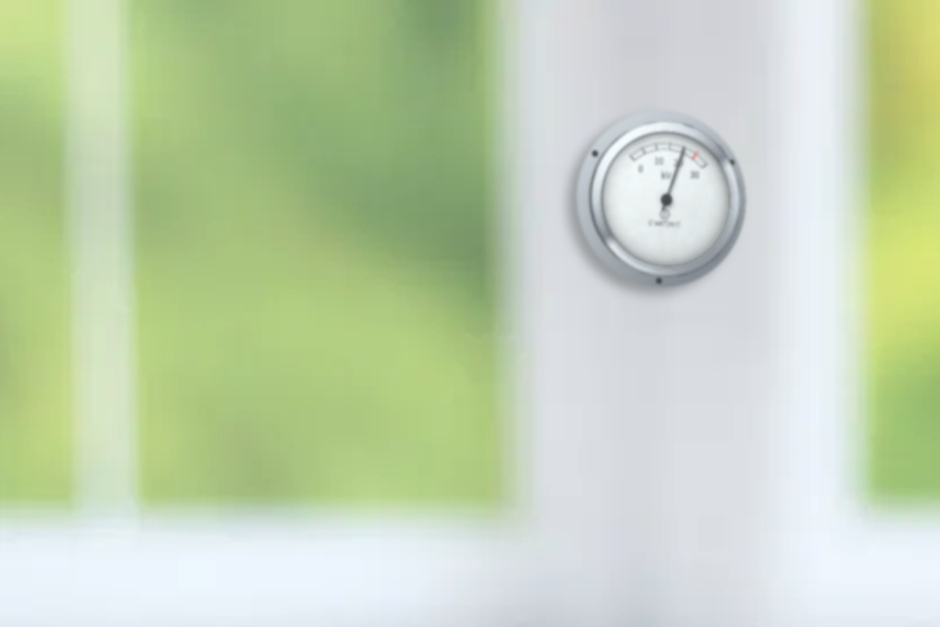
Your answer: 20 kV
